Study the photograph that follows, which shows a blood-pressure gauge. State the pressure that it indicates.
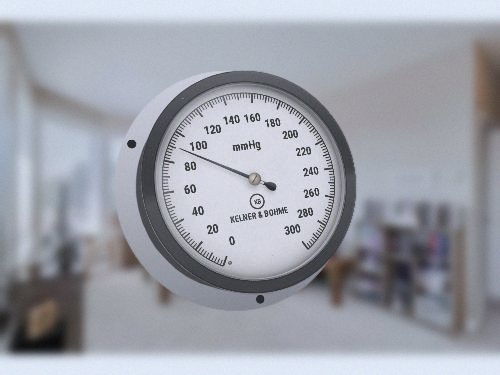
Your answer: 90 mmHg
